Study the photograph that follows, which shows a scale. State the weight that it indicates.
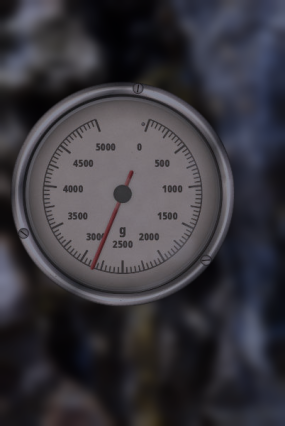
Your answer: 2850 g
